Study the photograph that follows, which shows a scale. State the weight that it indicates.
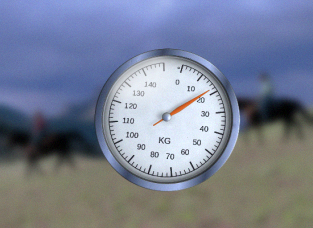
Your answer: 18 kg
